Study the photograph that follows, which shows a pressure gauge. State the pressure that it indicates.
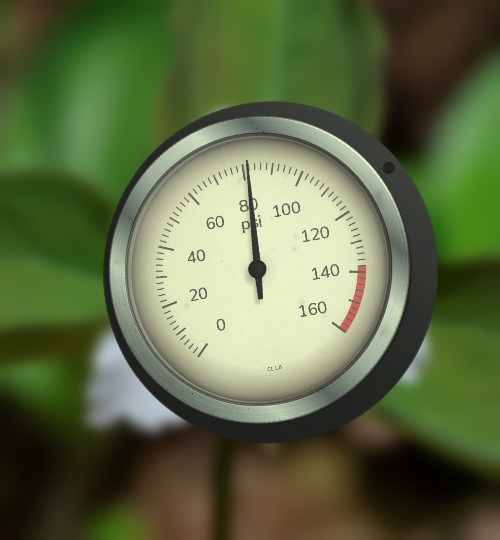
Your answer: 82 psi
